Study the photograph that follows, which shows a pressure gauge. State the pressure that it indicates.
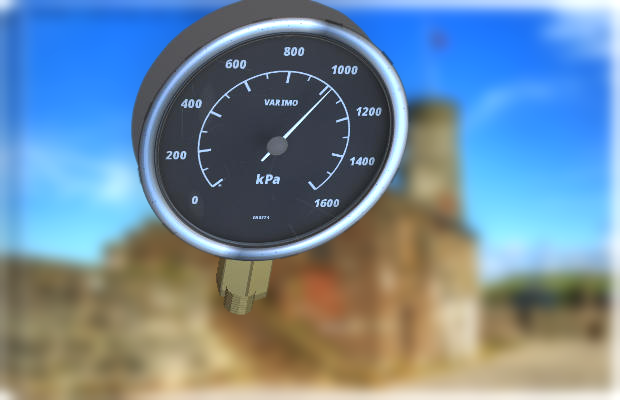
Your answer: 1000 kPa
